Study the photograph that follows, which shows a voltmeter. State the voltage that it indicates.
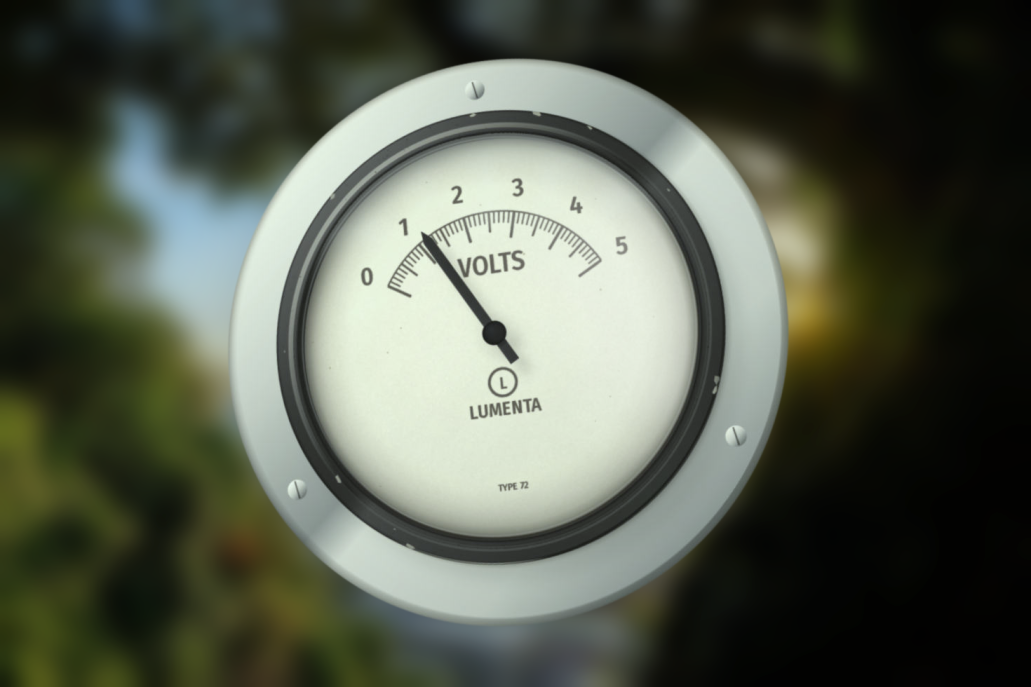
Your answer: 1.2 V
